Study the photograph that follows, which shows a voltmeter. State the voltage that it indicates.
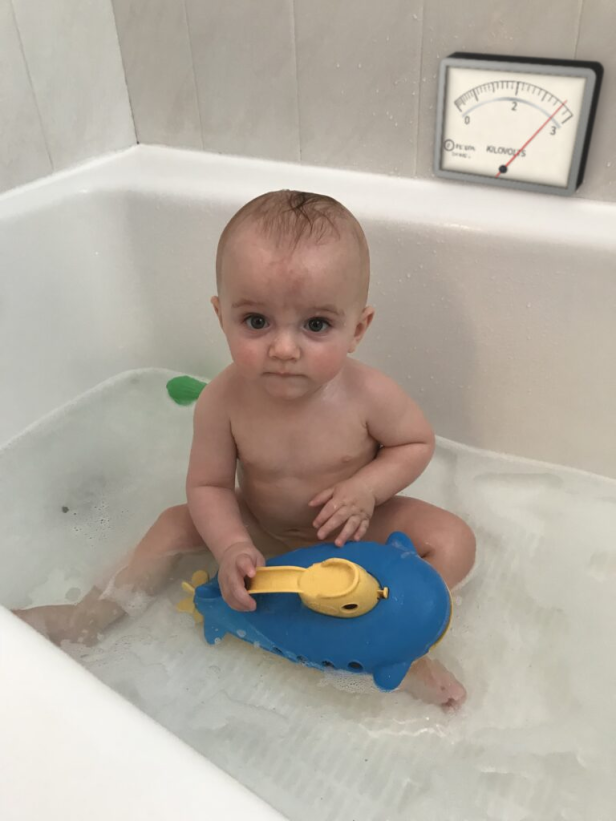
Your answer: 2.8 kV
